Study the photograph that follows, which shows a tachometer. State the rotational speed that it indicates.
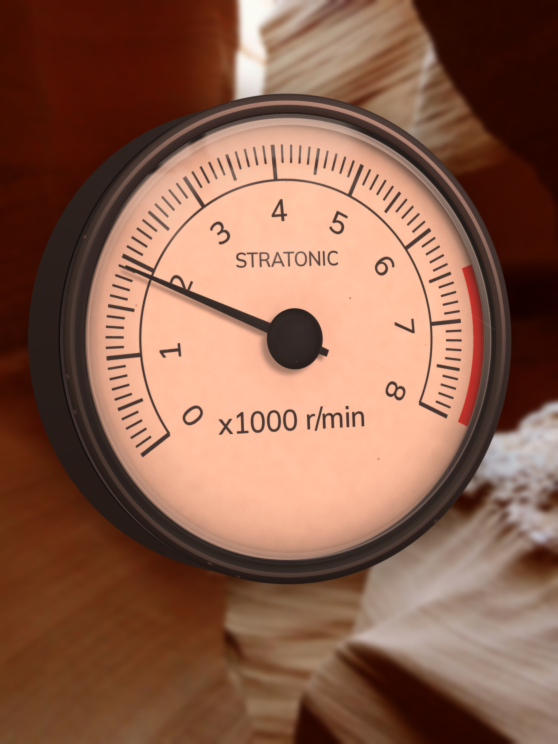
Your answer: 1900 rpm
